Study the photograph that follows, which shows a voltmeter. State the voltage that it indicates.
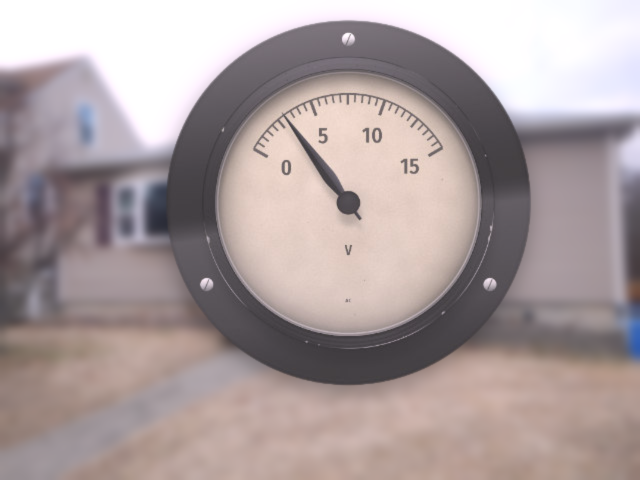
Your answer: 3 V
